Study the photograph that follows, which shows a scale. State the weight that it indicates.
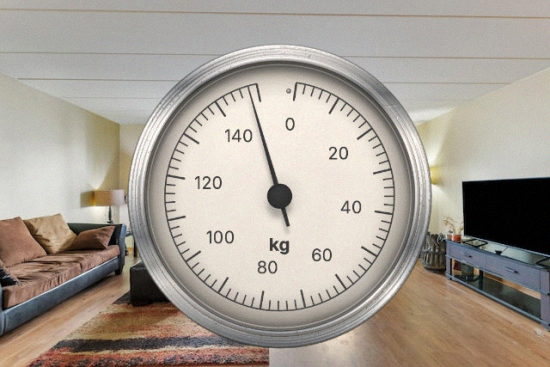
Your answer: 148 kg
